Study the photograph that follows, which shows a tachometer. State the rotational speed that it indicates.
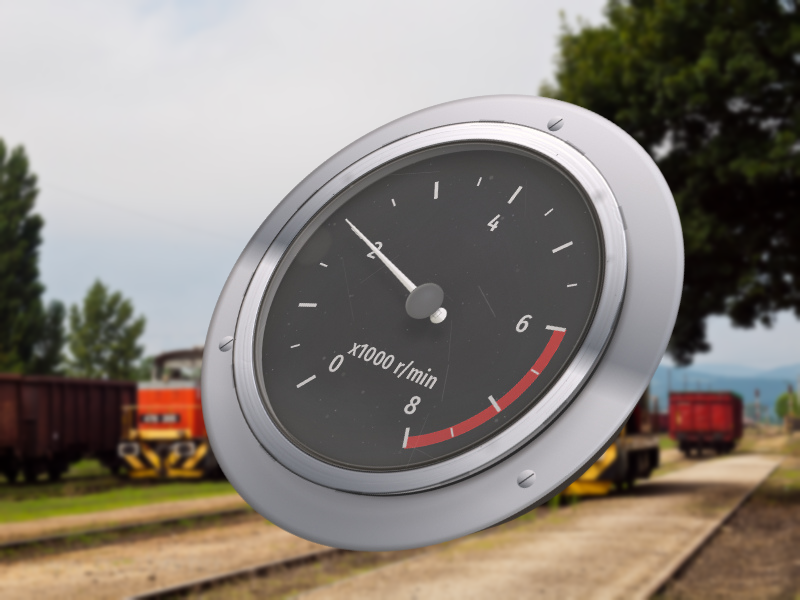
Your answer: 2000 rpm
